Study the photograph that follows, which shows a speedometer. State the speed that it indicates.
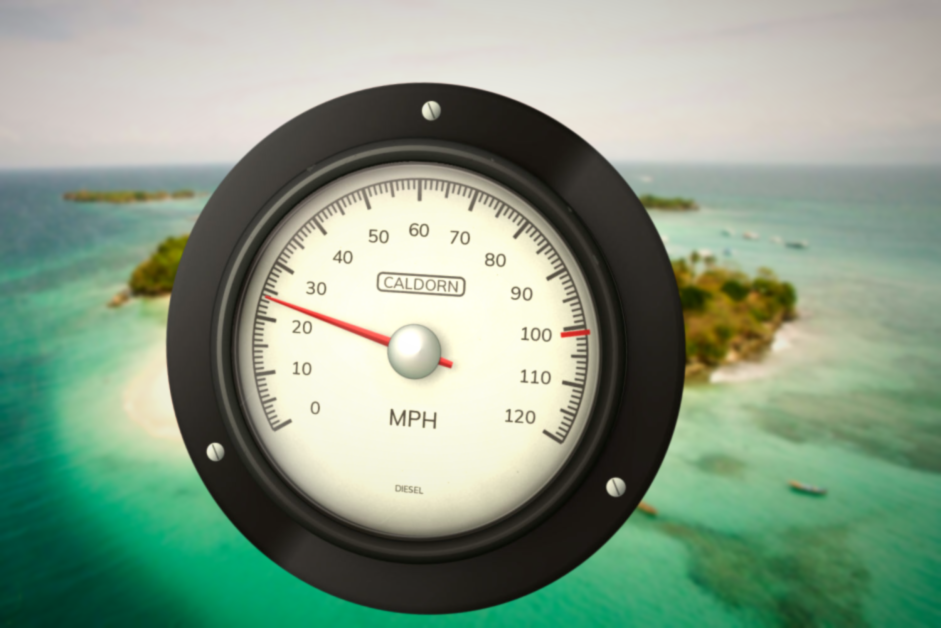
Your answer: 24 mph
